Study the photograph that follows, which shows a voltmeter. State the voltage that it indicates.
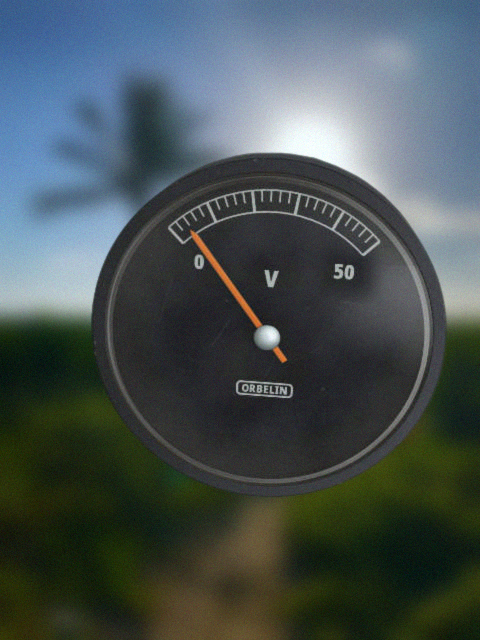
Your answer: 4 V
